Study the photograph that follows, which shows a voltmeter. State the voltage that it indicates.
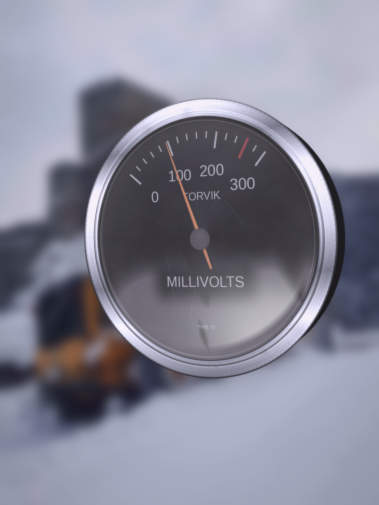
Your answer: 100 mV
